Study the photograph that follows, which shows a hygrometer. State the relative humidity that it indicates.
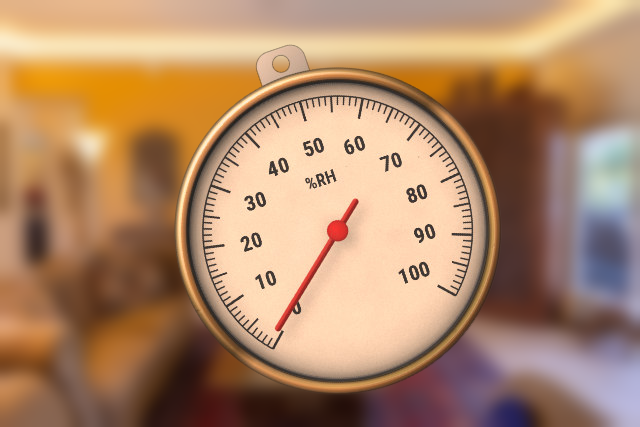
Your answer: 1 %
